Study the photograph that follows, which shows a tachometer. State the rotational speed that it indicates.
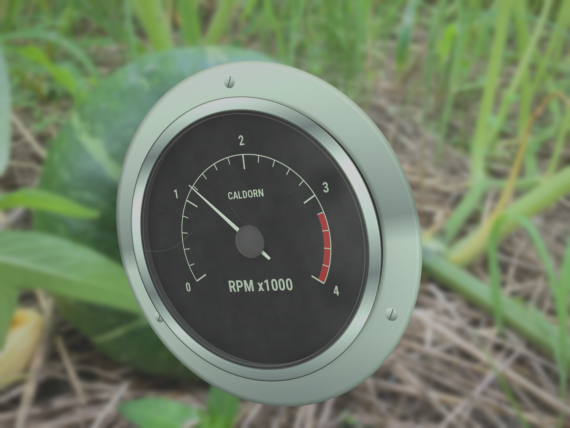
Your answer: 1200 rpm
